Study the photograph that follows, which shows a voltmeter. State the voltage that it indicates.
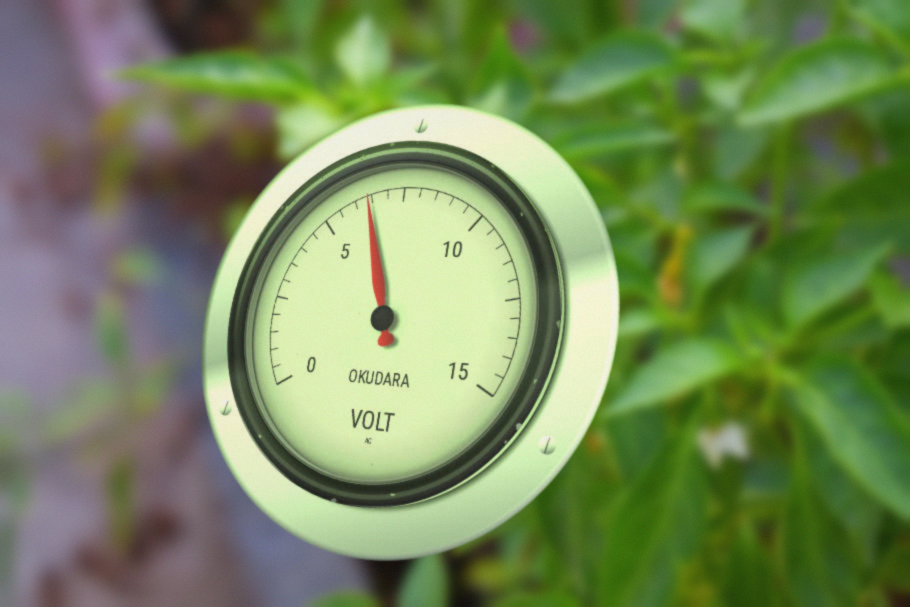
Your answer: 6.5 V
